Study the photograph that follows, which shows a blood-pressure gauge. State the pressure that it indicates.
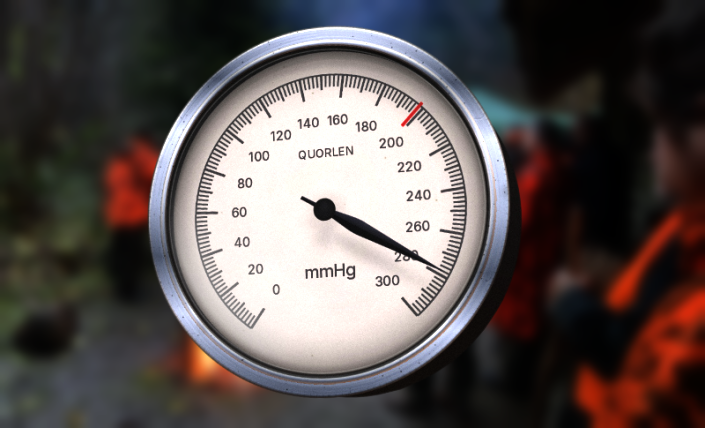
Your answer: 278 mmHg
